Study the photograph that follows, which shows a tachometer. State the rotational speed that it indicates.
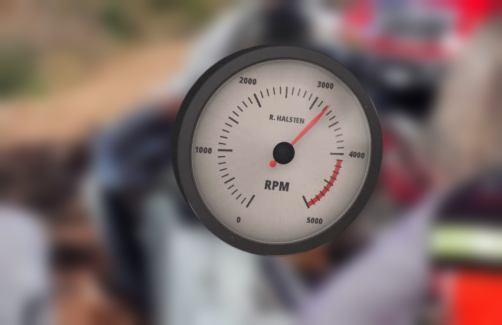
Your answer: 3200 rpm
